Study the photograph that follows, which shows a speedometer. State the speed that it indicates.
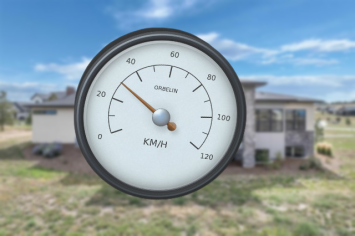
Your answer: 30 km/h
